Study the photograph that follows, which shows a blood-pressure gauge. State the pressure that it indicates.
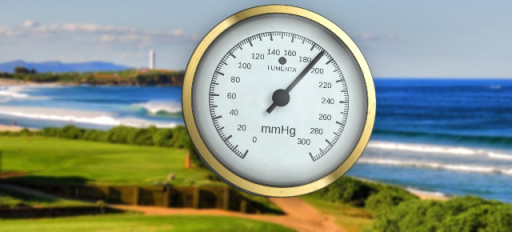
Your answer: 190 mmHg
